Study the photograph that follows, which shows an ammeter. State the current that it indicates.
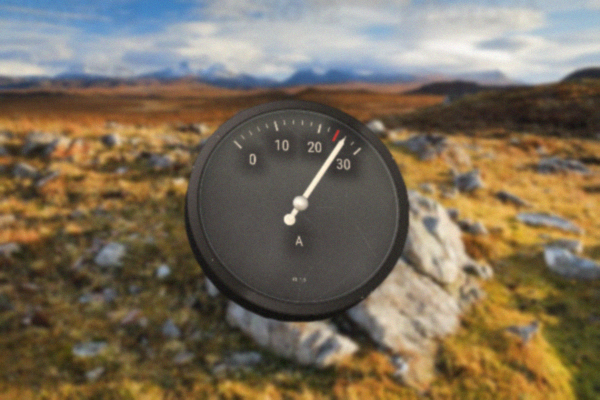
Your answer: 26 A
